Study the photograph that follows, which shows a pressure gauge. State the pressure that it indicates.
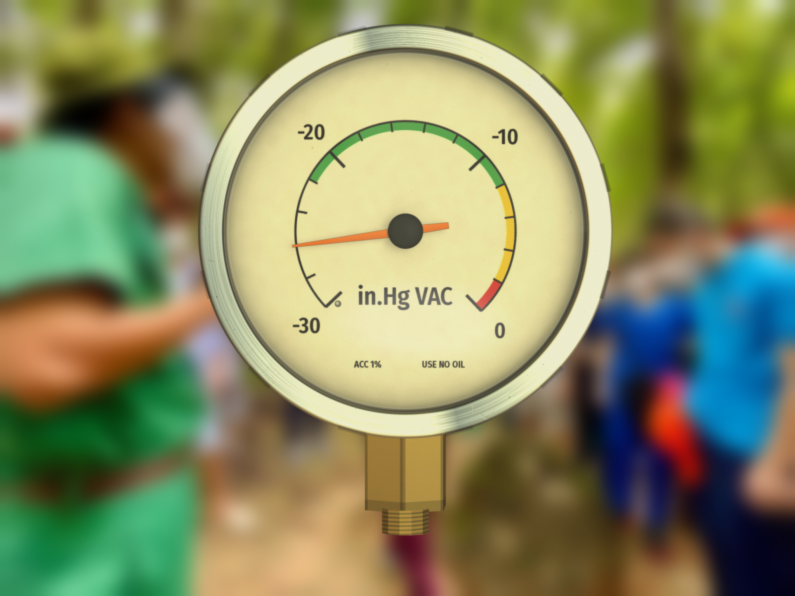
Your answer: -26 inHg
